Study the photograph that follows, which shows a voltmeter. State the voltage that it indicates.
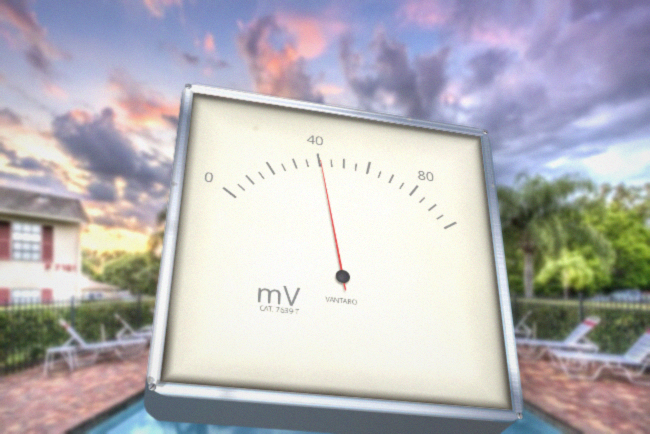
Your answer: 40 mV
